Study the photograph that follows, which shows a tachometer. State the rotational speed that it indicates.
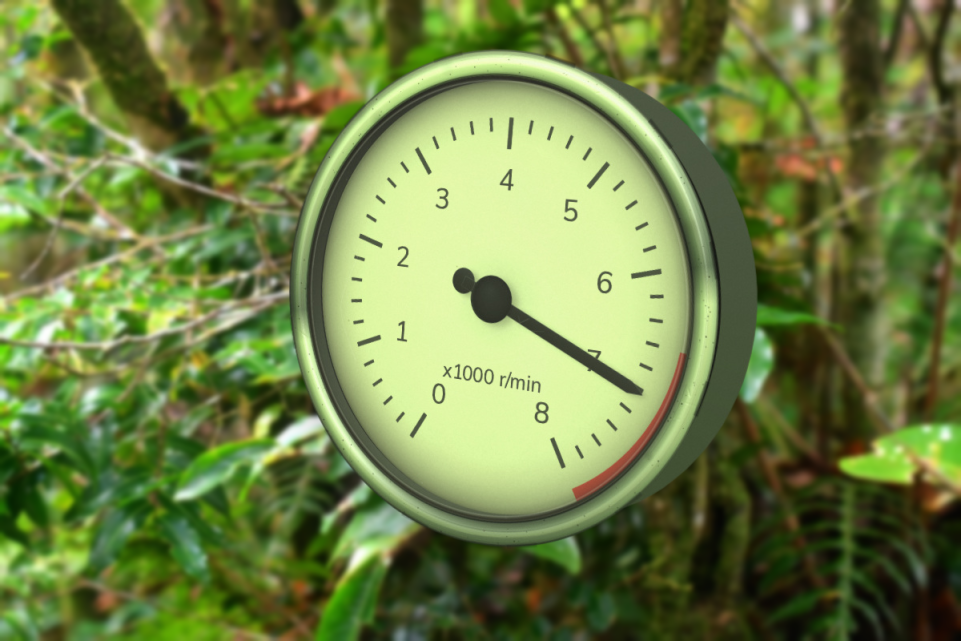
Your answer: 7000 rpm
